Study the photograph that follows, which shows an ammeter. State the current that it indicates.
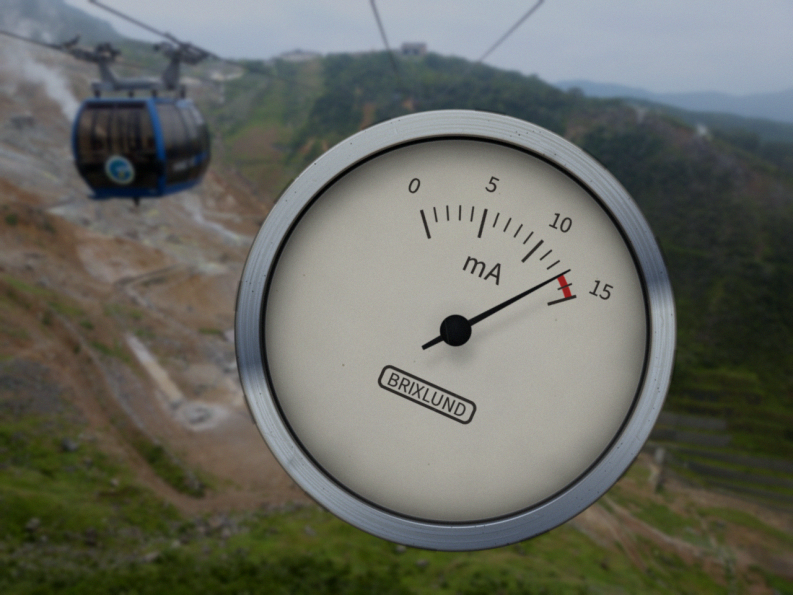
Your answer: 13 mA
